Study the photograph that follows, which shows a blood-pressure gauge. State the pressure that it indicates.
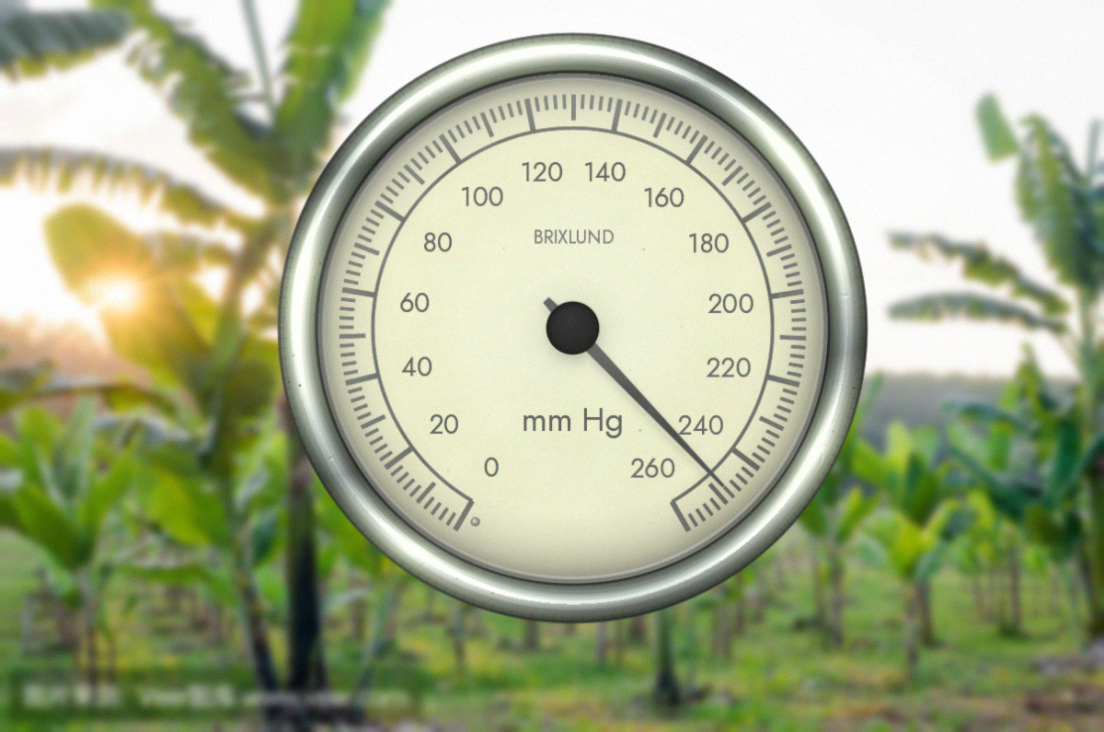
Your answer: 248 mmHg
